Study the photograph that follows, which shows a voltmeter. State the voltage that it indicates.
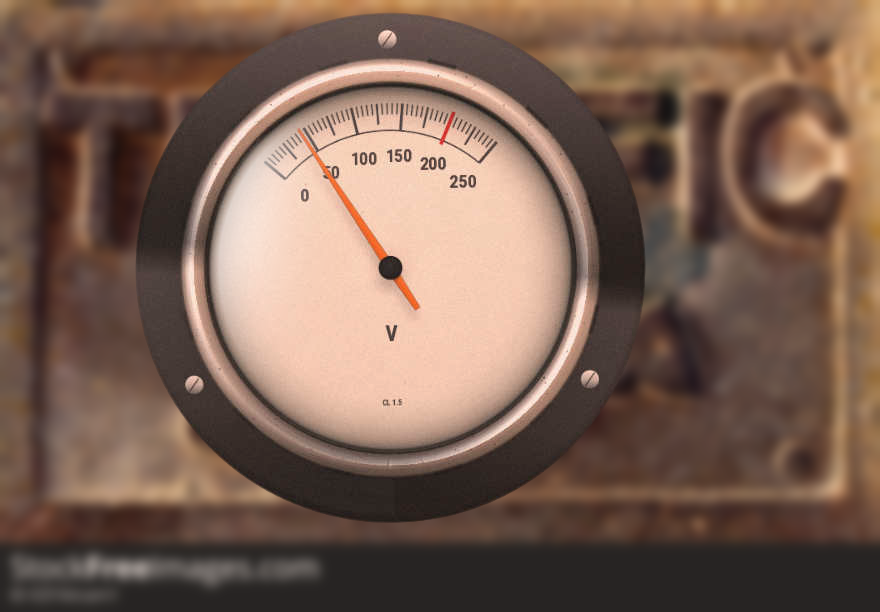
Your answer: 45 V
